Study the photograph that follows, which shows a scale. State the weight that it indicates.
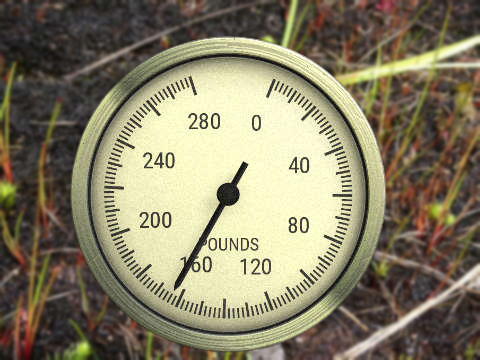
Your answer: 164 lb
